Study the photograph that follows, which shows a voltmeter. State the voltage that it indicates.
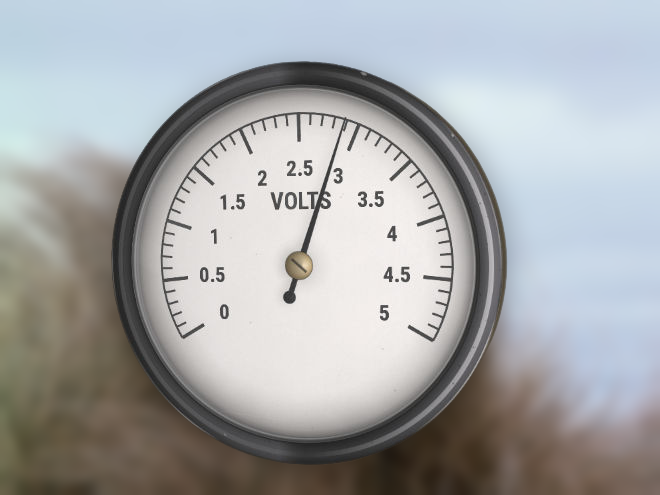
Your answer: 2.9 V
